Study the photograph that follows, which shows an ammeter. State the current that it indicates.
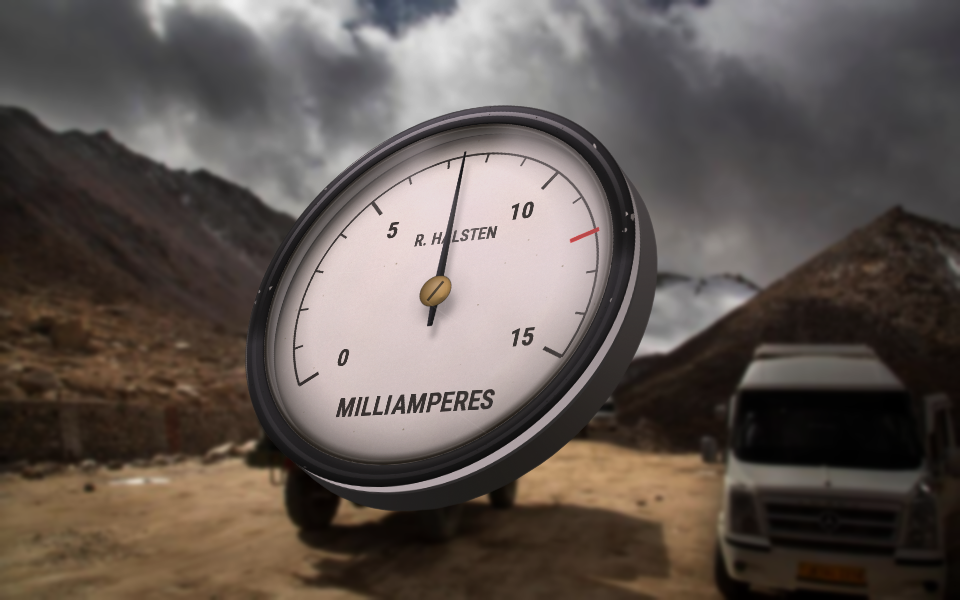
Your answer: 7.5 mA
